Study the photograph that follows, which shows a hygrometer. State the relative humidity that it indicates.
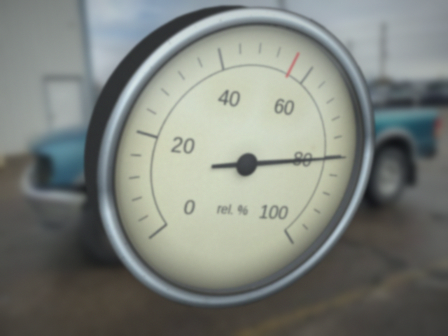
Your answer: 80 %
